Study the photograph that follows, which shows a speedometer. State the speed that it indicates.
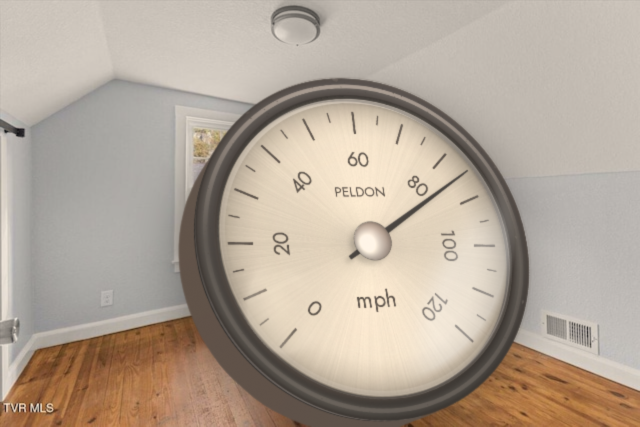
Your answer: 85 mph
